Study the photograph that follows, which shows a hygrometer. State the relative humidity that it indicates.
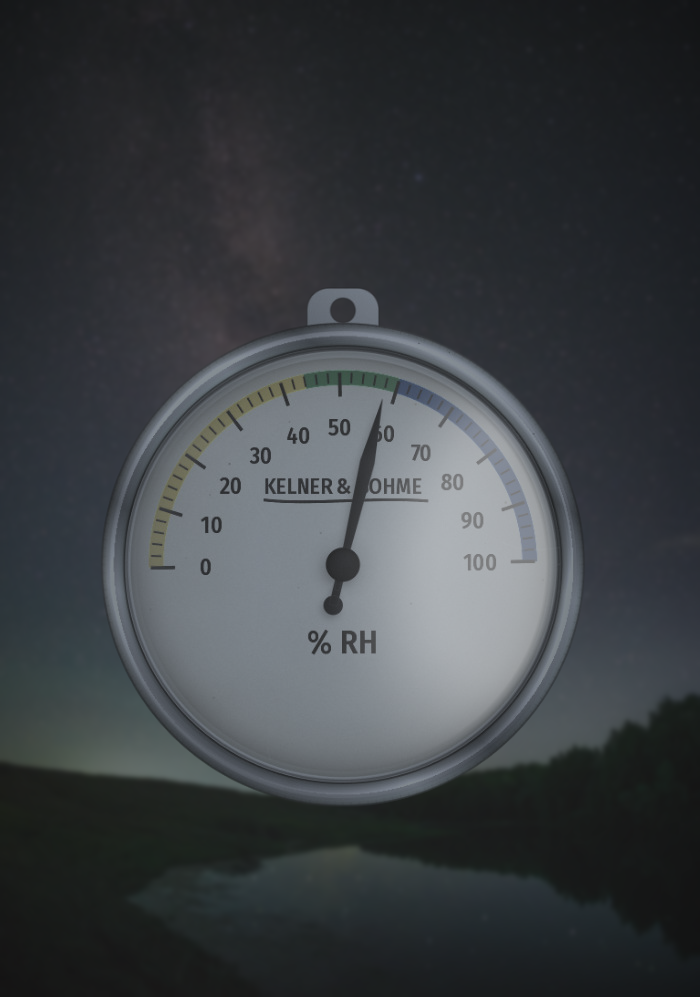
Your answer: 58 %
